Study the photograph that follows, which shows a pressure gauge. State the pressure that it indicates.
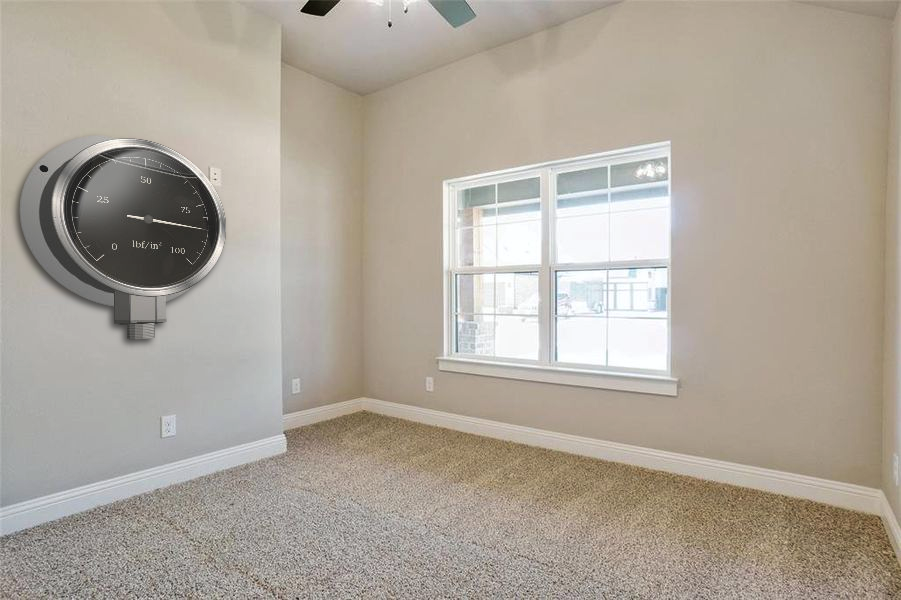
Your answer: 85 psi
